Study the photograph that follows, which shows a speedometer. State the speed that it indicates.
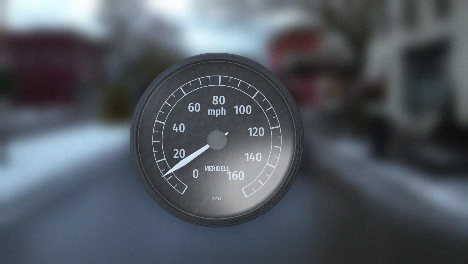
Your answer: 12.5 mph
